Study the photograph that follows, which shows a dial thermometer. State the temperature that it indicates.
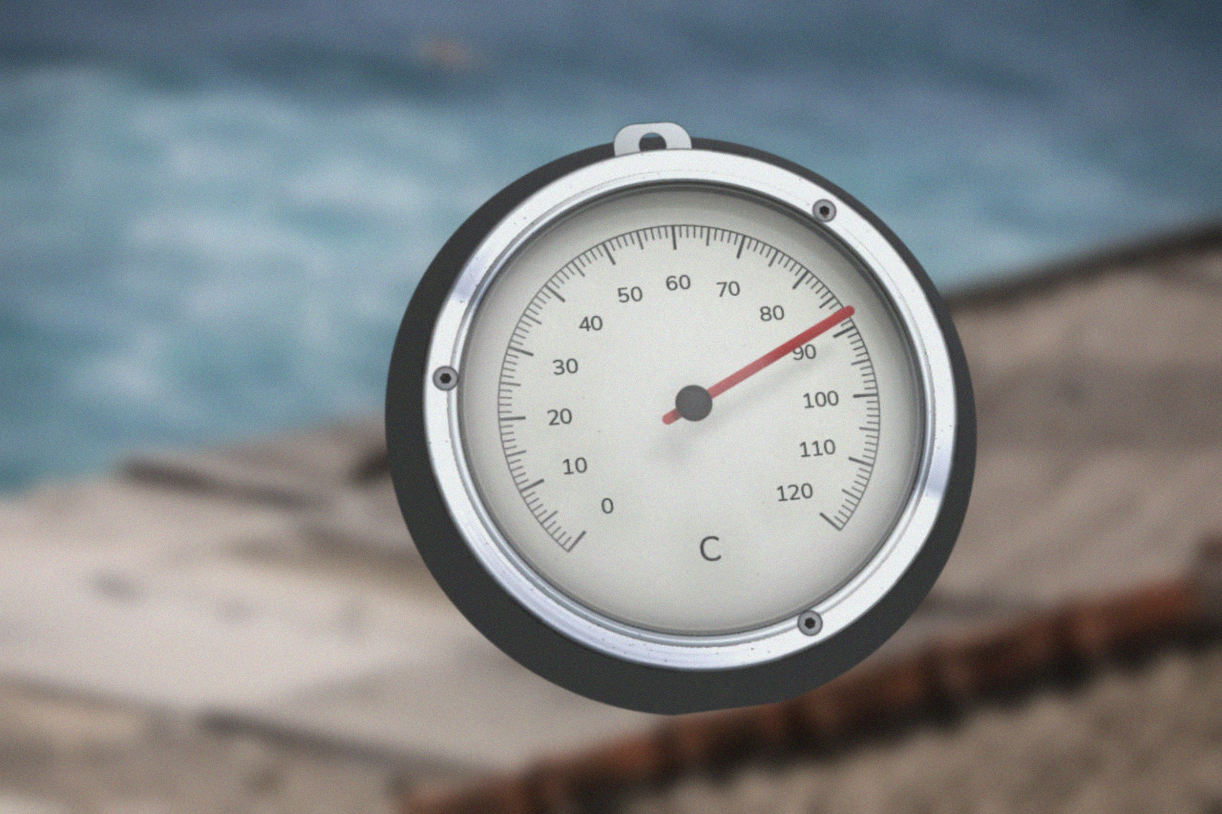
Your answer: 88 °C
